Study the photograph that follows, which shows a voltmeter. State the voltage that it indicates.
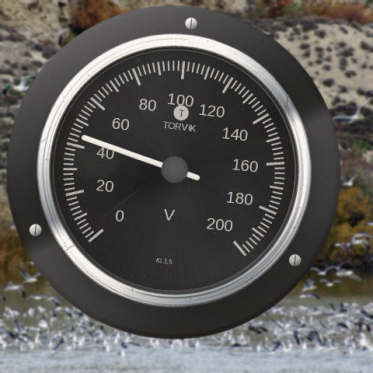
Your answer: 44 V
